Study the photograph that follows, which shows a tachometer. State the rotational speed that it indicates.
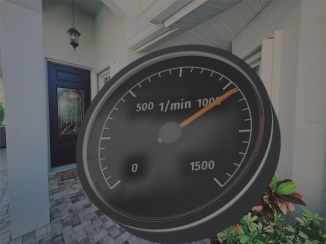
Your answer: 1050 rpm
